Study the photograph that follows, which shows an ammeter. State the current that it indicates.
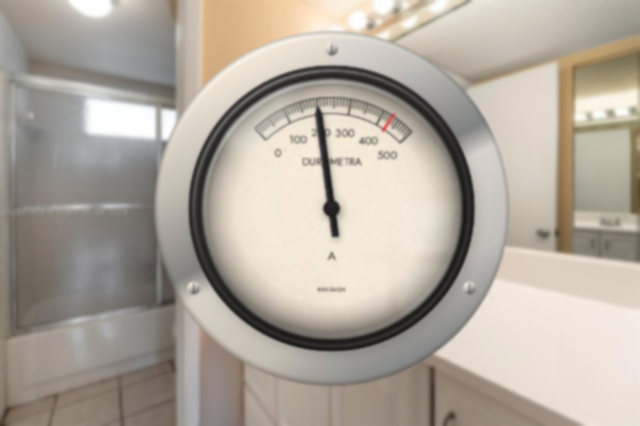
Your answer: 200 A
